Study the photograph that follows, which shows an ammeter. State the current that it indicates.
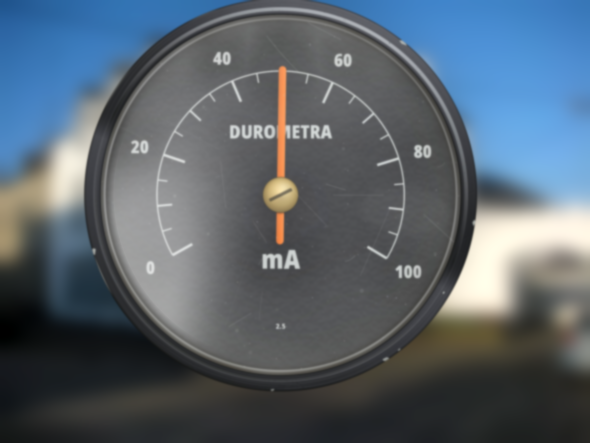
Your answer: 50 mA
